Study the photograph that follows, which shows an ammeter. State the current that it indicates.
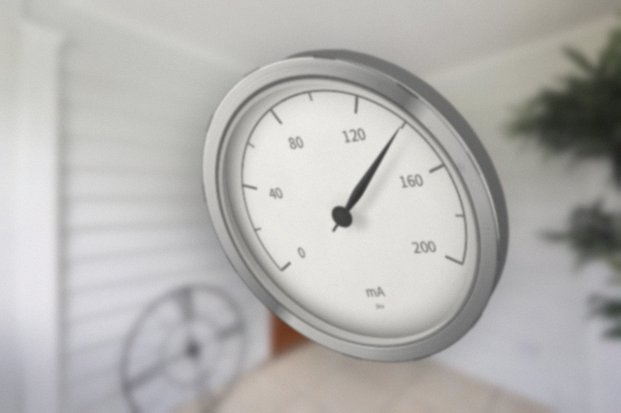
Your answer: 140 mA
